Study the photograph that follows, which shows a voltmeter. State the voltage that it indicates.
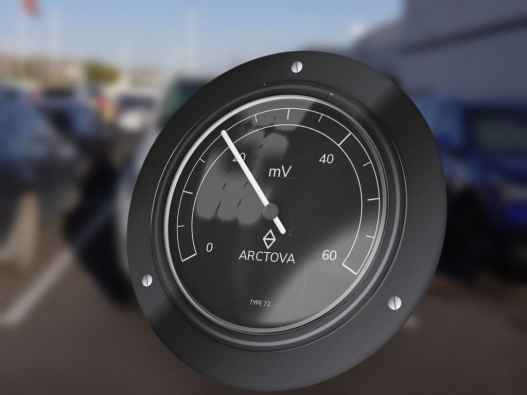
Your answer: 20 mV
